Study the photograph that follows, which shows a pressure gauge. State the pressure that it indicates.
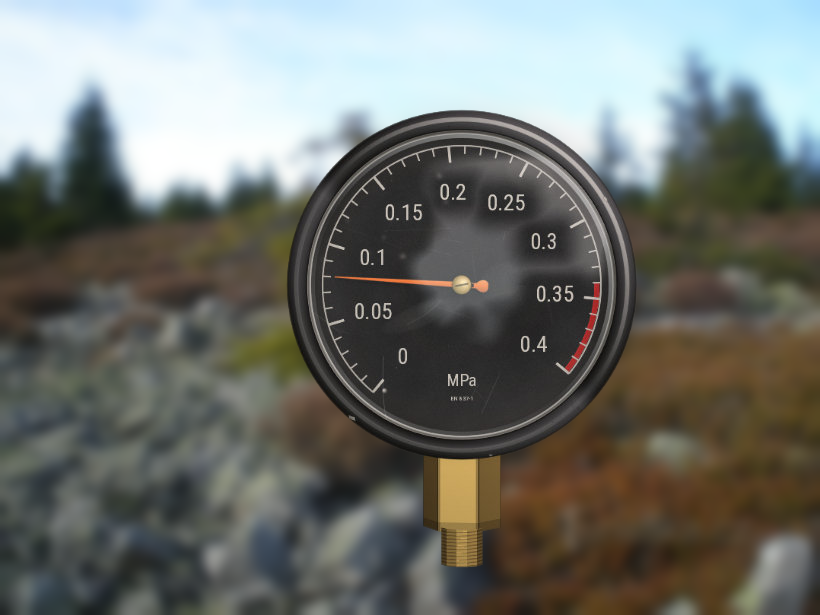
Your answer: 0.08 MPa
